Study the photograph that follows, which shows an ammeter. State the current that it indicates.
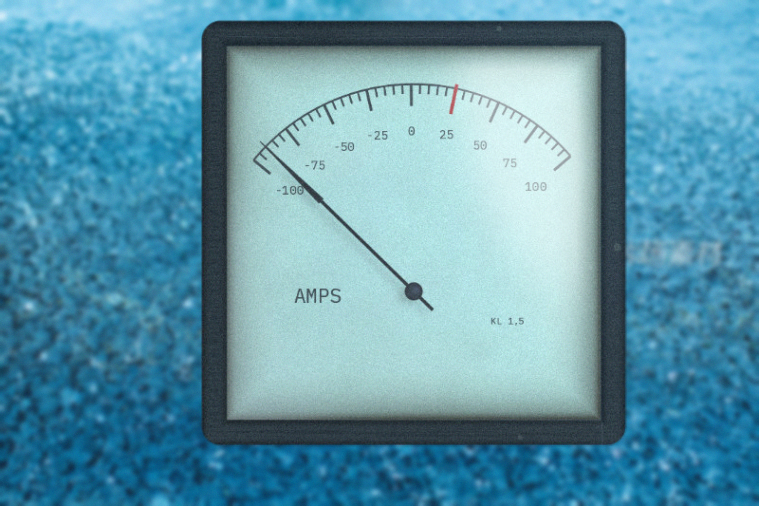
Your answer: -90 A
